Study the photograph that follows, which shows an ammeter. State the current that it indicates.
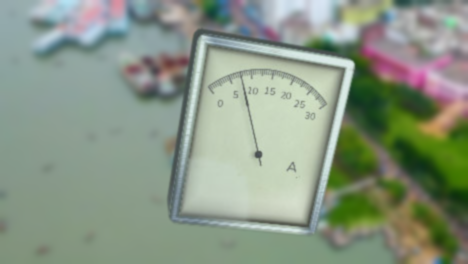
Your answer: 7.5 A
